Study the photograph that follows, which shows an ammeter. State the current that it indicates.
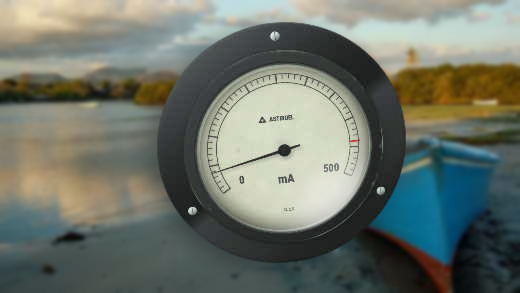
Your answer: 40 mA
